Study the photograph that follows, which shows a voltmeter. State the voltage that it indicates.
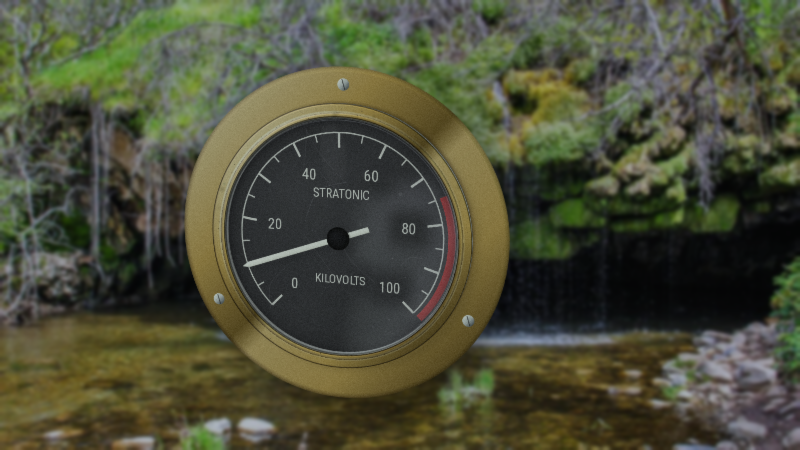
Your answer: 10 kV
